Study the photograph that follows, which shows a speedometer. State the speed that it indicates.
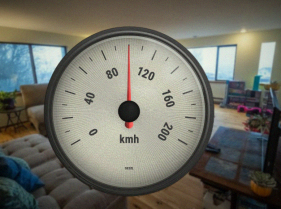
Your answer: 100 km/h
